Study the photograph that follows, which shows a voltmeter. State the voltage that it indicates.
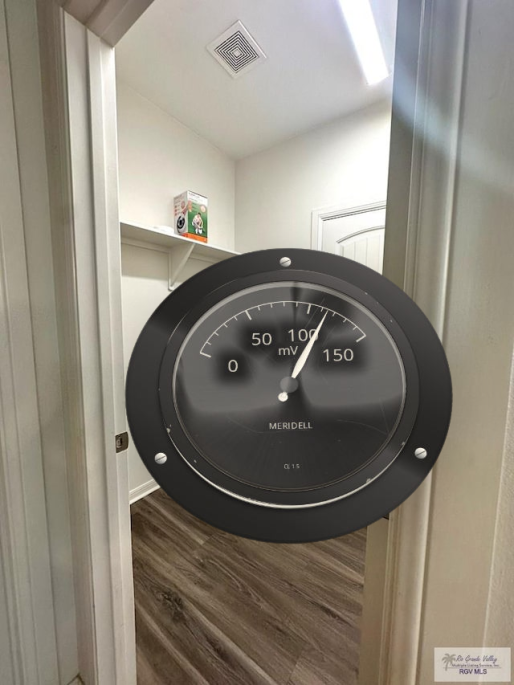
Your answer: 115 mV
